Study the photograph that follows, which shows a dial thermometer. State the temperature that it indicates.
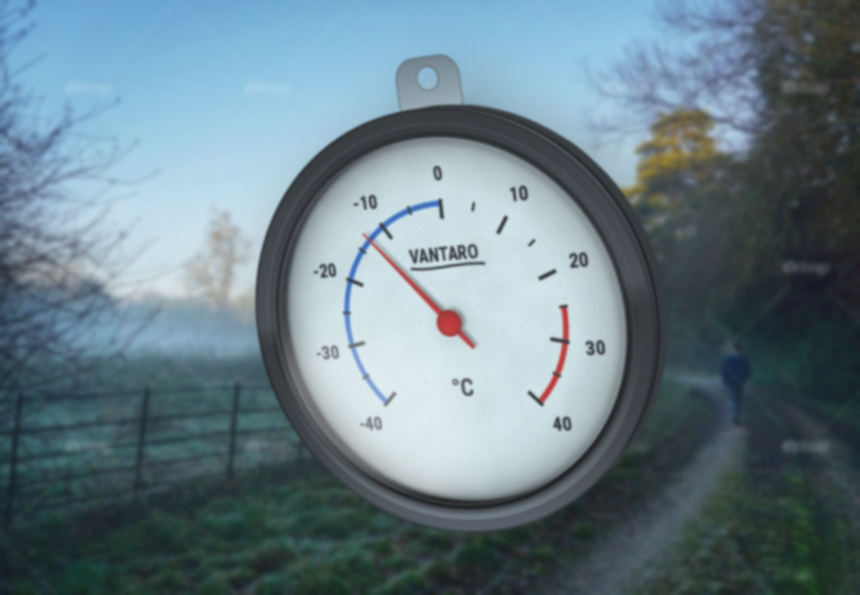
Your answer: -12.5 °C
